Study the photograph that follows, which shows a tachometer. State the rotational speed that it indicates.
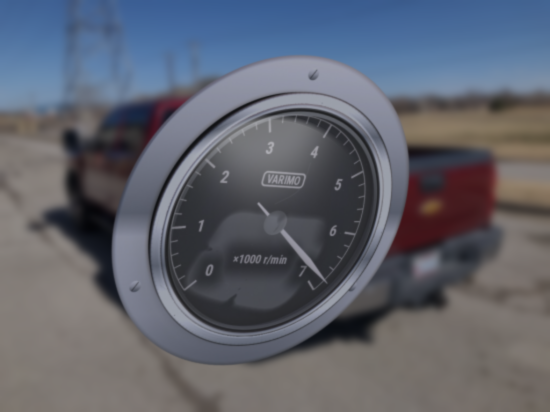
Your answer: 6800 rpm
